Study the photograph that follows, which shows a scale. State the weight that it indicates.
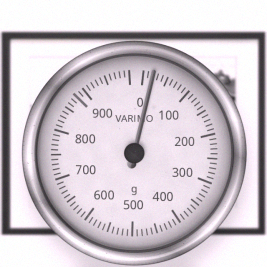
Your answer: 20 g
